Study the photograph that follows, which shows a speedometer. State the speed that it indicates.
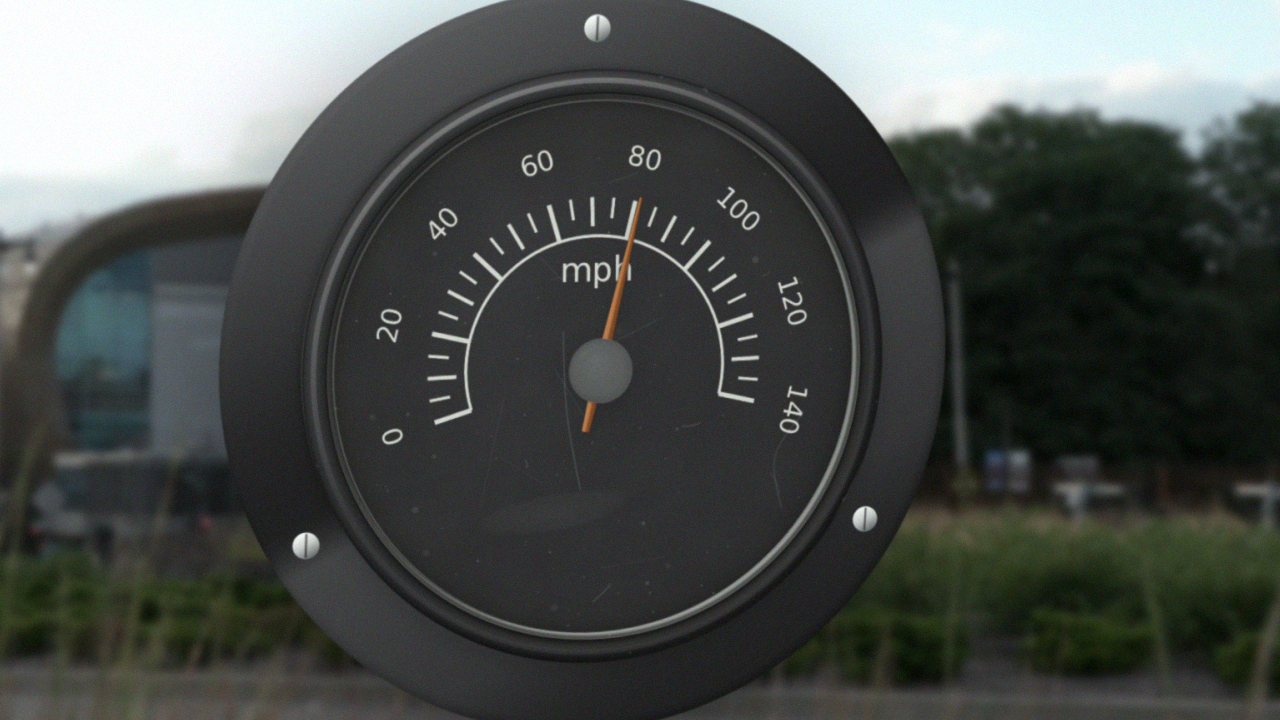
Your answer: 80 mph
